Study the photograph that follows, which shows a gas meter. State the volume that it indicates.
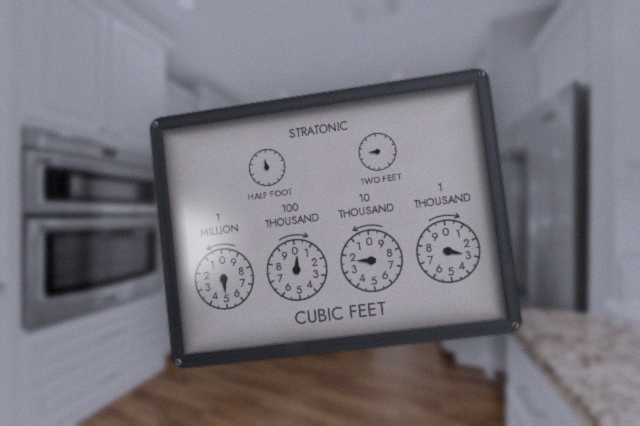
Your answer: 502300 ft³
